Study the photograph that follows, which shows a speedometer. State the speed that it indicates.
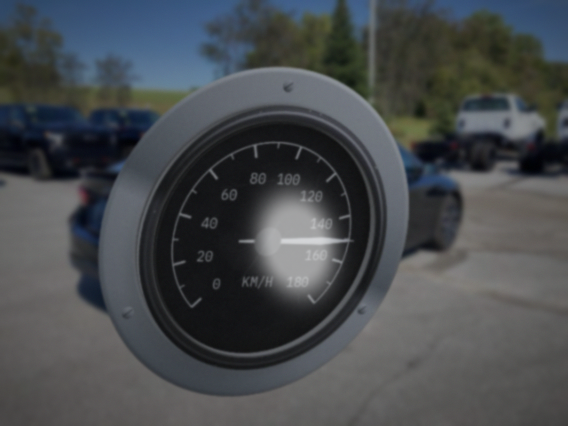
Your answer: 150 km/h
